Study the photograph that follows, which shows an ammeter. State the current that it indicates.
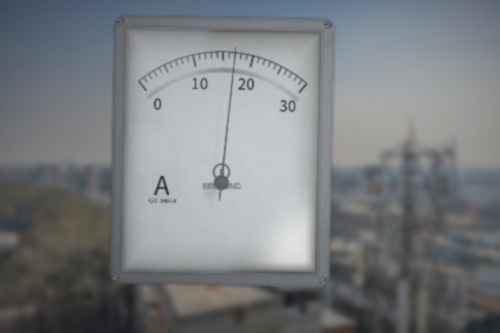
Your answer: 17 A
